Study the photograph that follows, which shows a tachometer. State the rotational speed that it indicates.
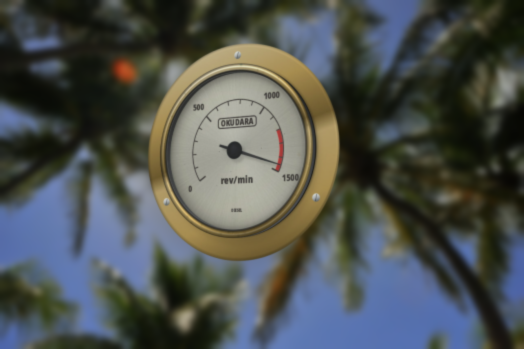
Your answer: 1450 rpm
